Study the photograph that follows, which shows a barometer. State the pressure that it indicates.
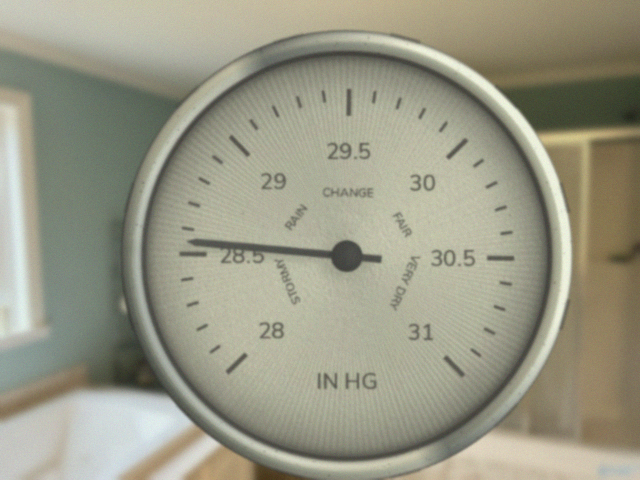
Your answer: 28.55 inHg
